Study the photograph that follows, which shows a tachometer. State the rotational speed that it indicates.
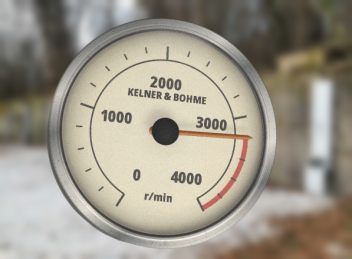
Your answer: 3200 rpm
